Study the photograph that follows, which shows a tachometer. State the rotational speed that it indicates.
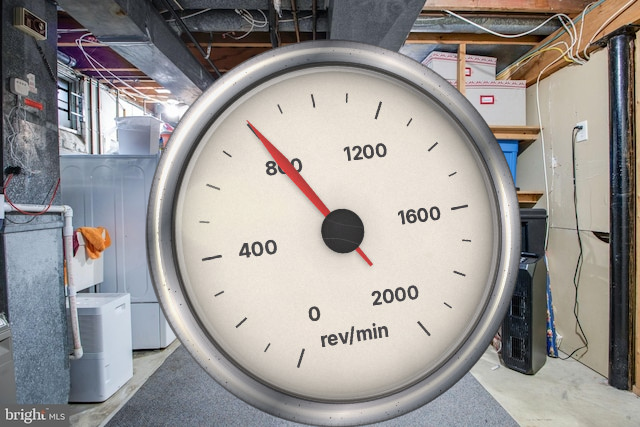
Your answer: 800 rpm
